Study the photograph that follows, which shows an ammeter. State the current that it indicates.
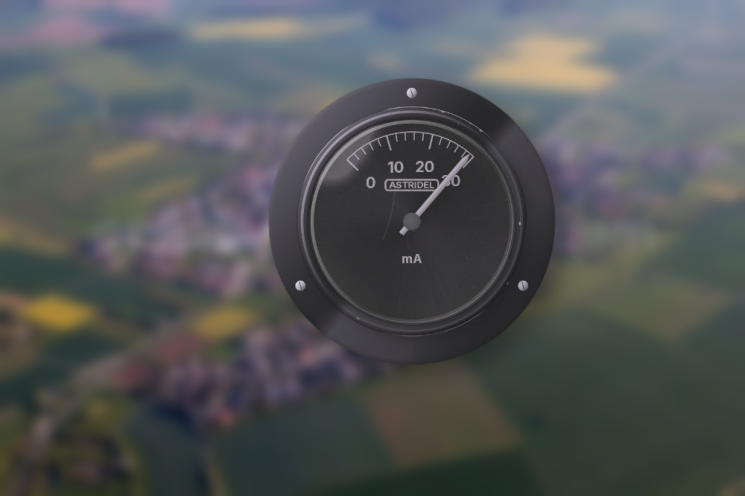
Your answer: 29 mA
